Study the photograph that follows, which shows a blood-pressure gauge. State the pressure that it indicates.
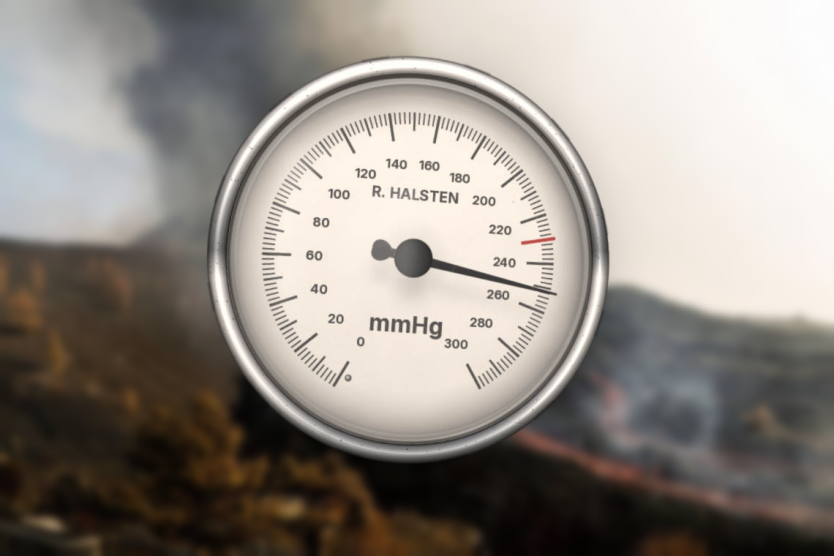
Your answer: 252 mmHg
